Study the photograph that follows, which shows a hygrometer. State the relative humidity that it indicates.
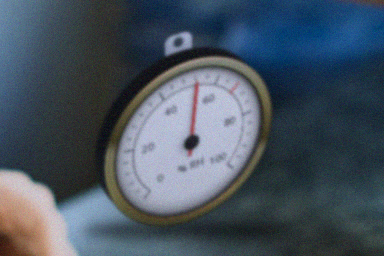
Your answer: 52 %
